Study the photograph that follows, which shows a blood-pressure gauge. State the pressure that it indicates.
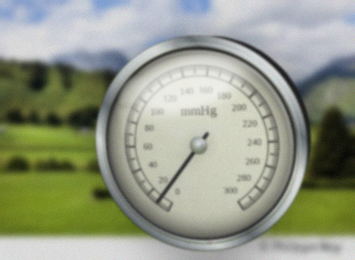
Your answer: 10 mmHg
